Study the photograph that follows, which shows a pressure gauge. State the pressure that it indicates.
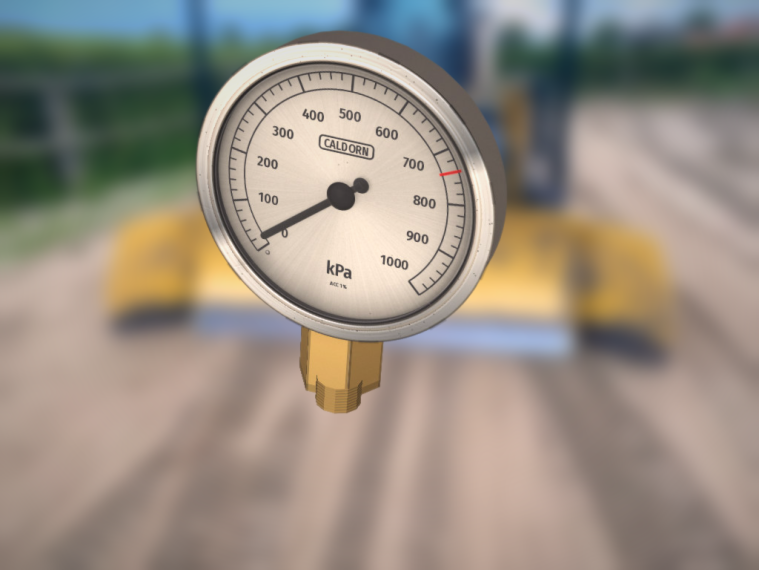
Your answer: 20 kPa
